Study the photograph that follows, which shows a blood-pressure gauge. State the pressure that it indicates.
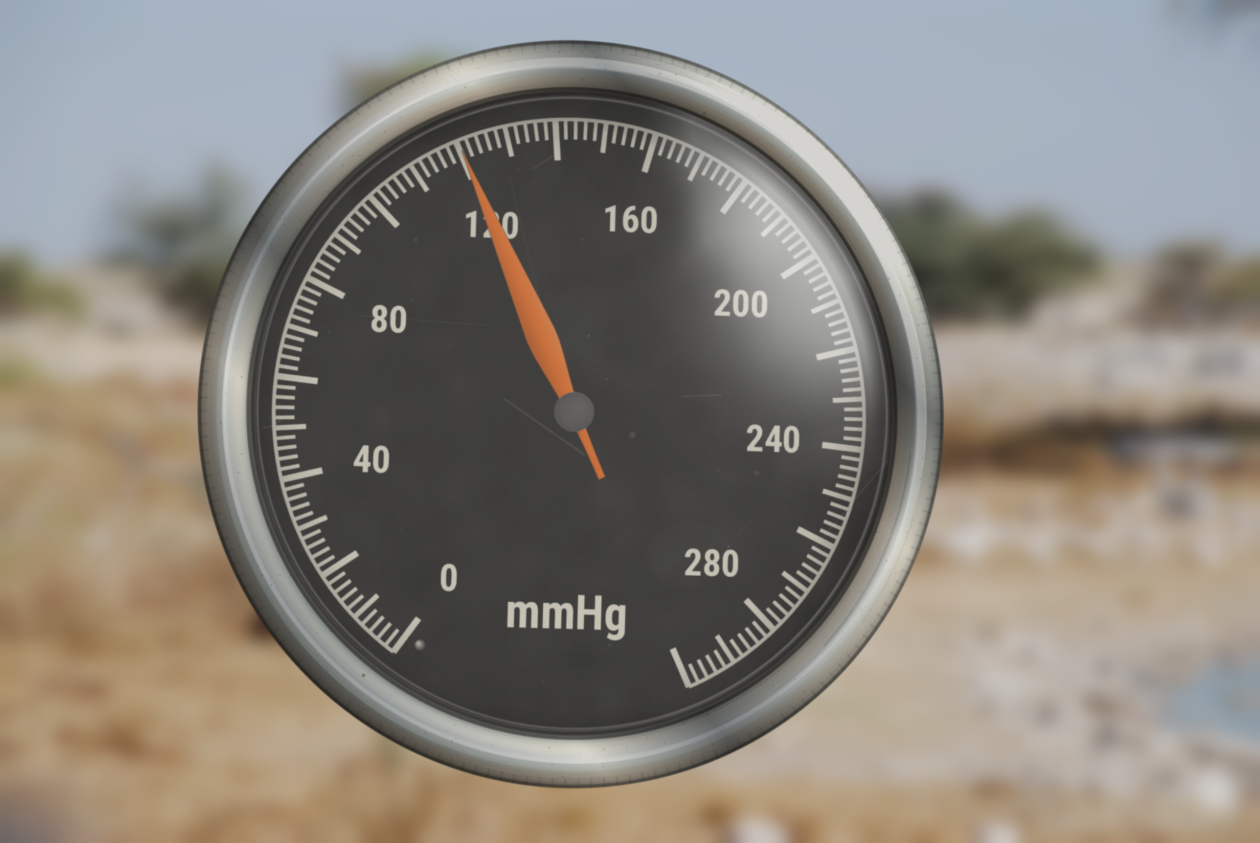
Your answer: 120 mmHg
